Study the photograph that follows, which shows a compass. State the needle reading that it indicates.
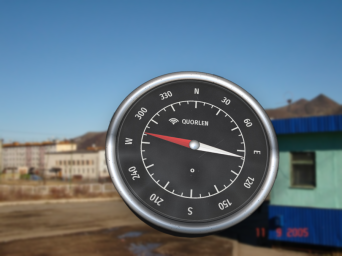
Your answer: 280 °
